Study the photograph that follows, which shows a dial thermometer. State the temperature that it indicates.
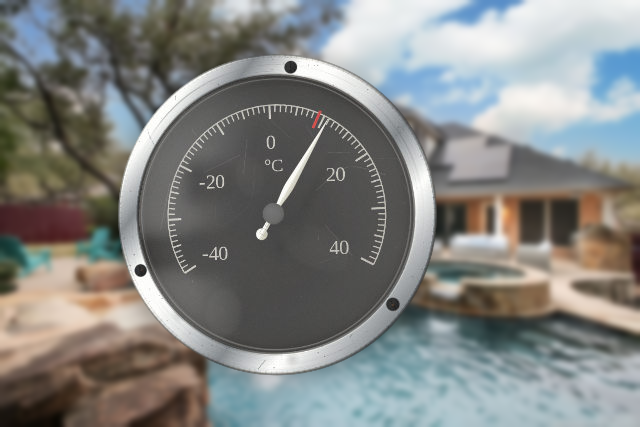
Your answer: 11 °C
